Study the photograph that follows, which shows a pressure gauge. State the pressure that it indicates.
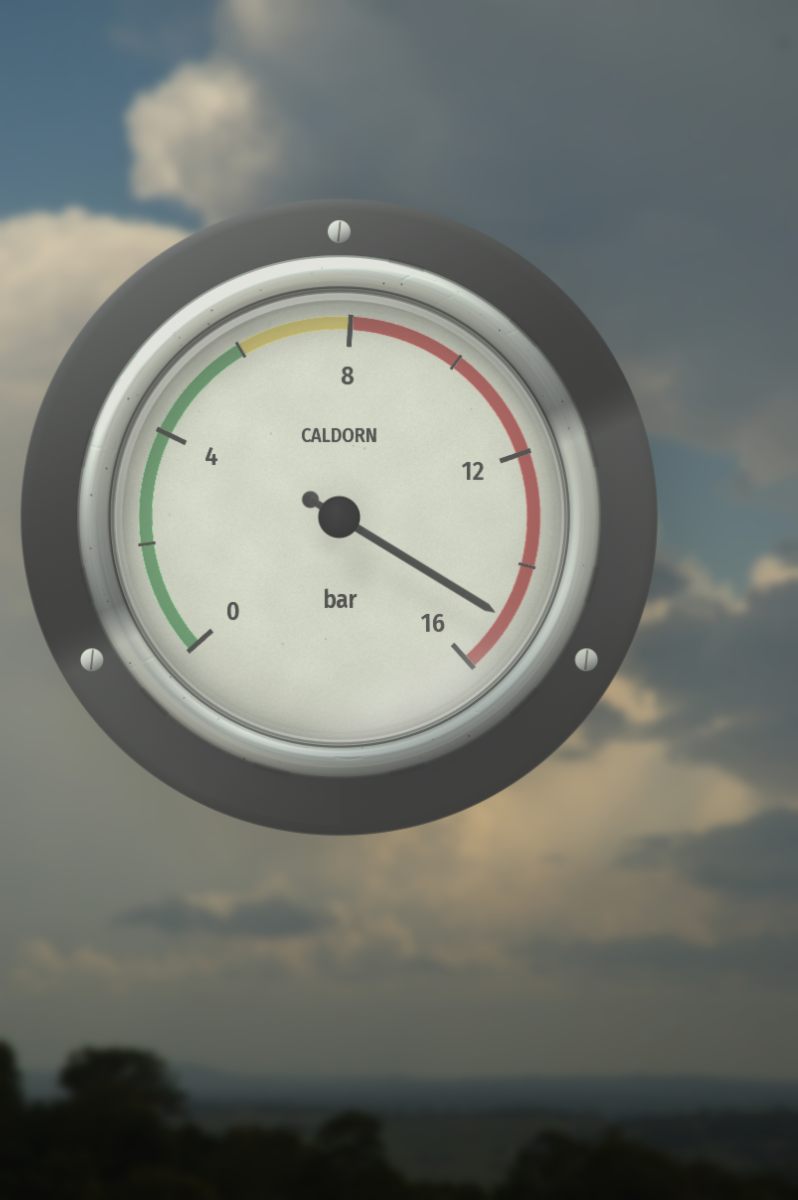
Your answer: 15 bar
